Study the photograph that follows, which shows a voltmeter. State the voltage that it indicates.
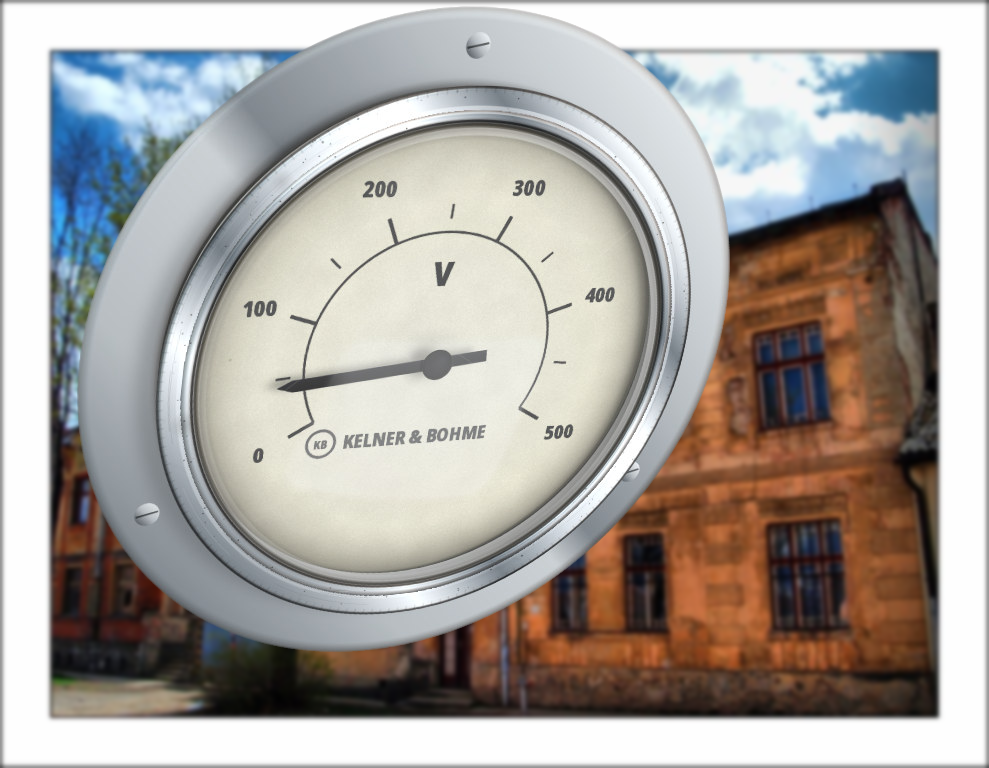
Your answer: 50 V
